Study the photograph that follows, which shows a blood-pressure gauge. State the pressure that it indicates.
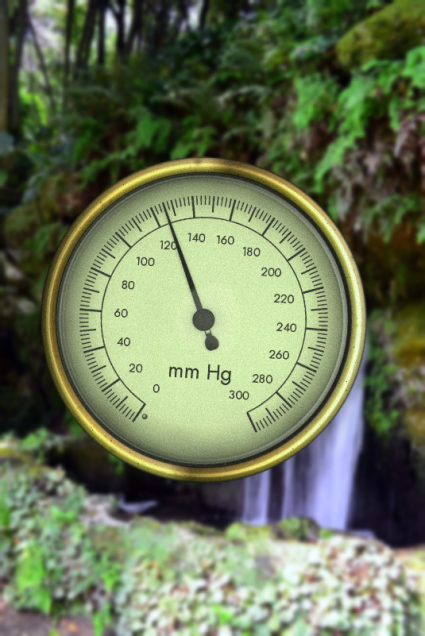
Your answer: 126 mmHg
